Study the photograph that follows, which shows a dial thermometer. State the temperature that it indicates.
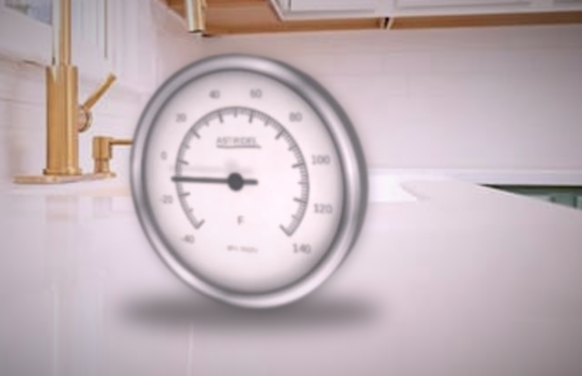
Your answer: -10 °F
